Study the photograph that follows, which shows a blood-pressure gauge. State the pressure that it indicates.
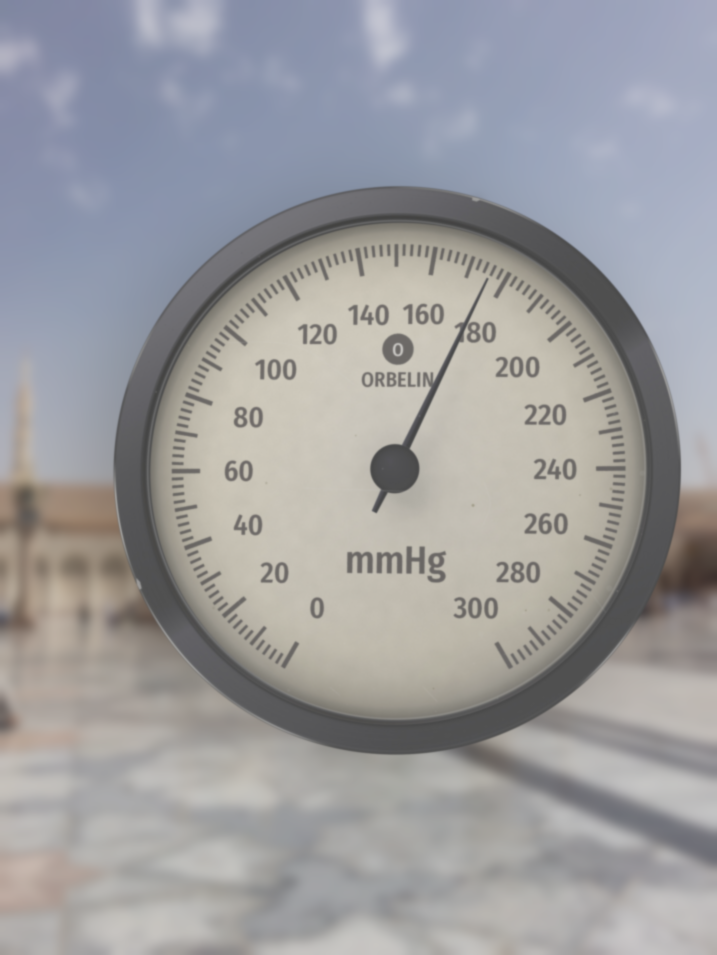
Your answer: 176 mmHg
